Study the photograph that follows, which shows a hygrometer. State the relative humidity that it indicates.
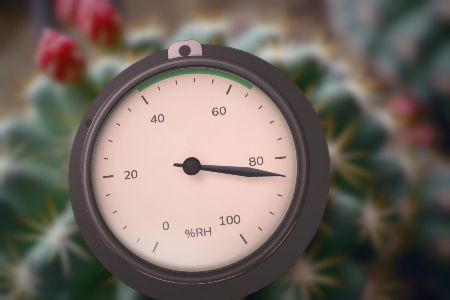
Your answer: 84 %
